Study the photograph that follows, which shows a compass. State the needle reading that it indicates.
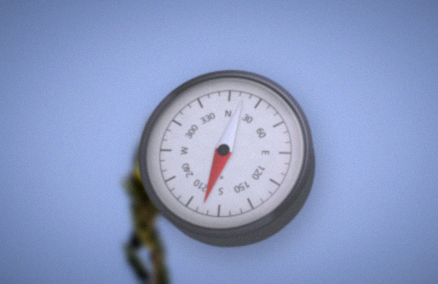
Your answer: 195 °
